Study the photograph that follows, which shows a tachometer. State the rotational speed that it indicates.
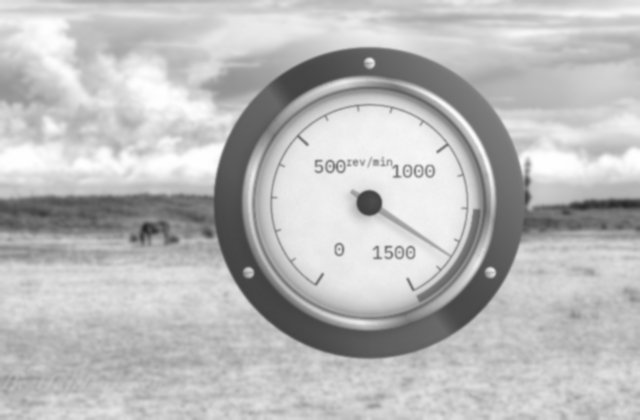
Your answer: 1350 rpm
